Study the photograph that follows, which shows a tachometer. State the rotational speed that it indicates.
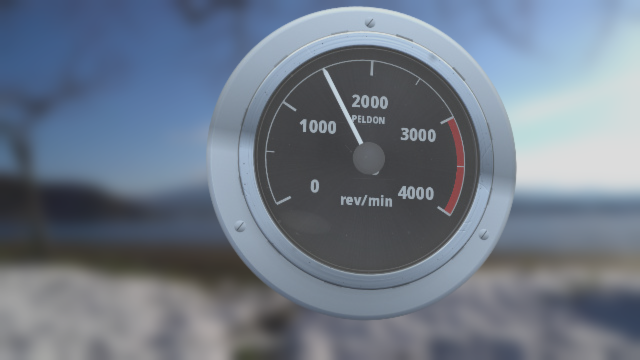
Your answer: 1500 rpm
